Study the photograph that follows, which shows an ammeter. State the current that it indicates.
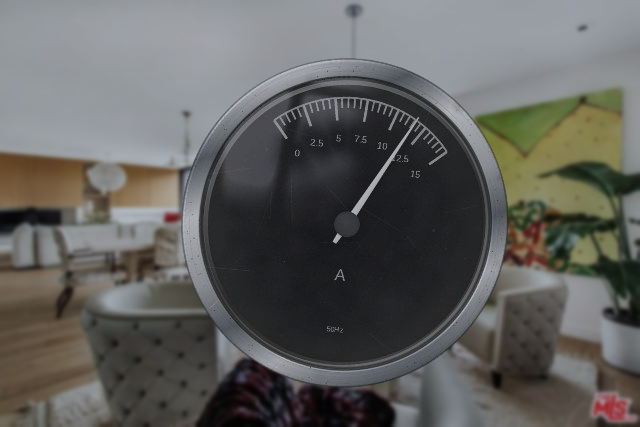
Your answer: 11.5 A
